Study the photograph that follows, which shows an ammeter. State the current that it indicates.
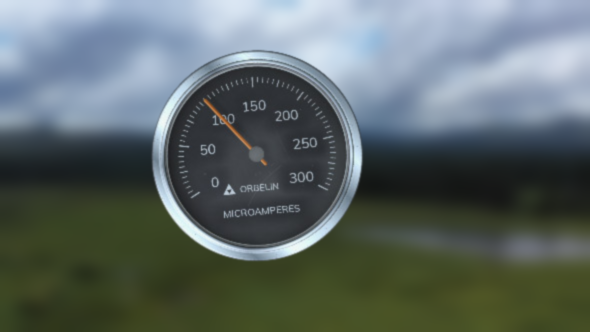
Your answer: 100 µA
